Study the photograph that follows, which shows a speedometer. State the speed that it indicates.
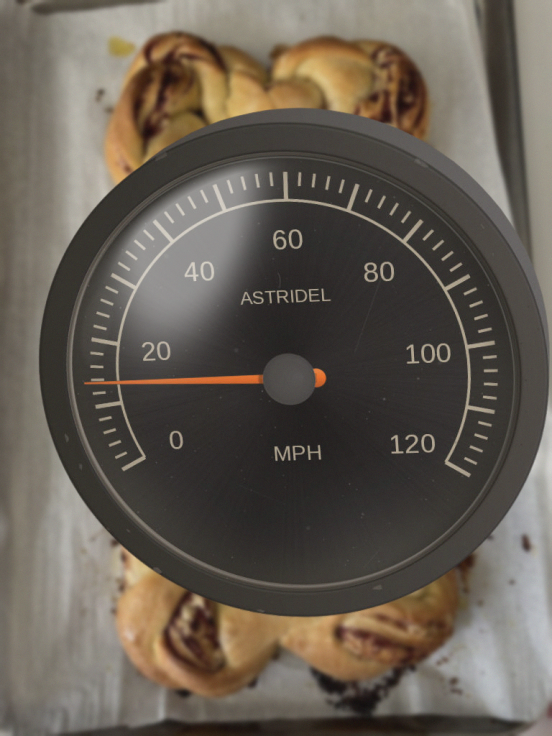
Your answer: 14 mph
